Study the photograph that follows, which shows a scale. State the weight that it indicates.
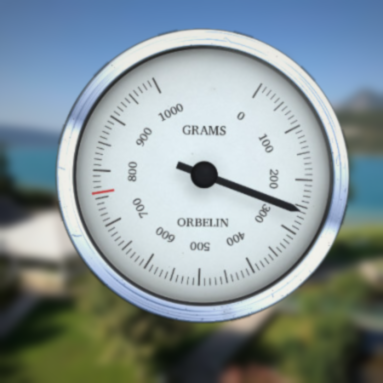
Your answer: 260 g
